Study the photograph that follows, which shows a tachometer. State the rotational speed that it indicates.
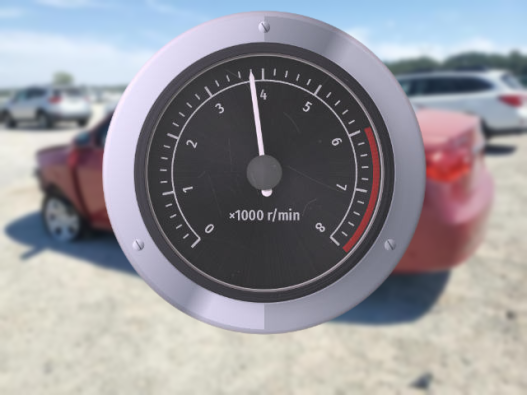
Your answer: 3800 rpm
